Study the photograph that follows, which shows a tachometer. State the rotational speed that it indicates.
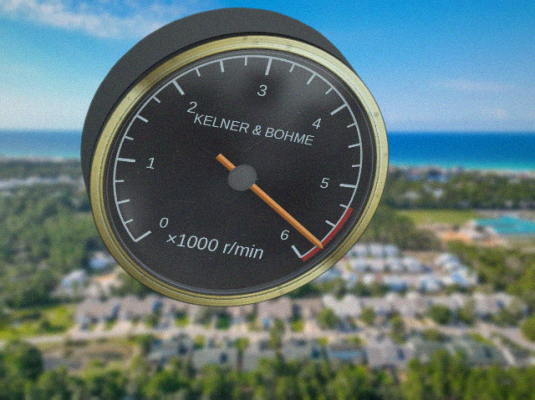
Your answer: 5750 rpm
